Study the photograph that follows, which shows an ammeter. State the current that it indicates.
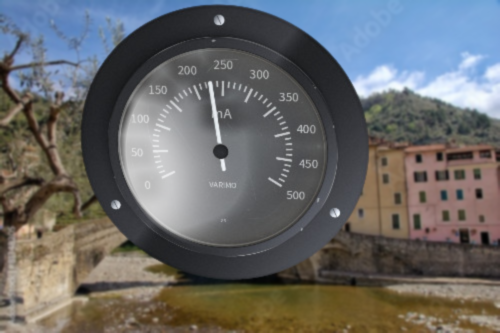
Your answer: 230 mA
